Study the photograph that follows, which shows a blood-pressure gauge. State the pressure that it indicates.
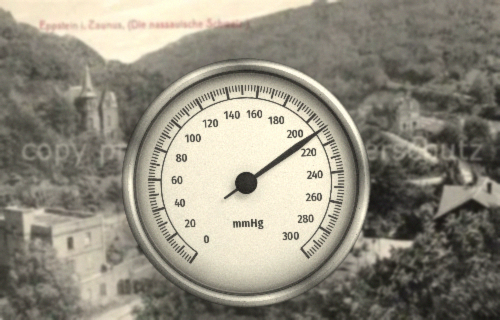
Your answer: 210 mmHg
